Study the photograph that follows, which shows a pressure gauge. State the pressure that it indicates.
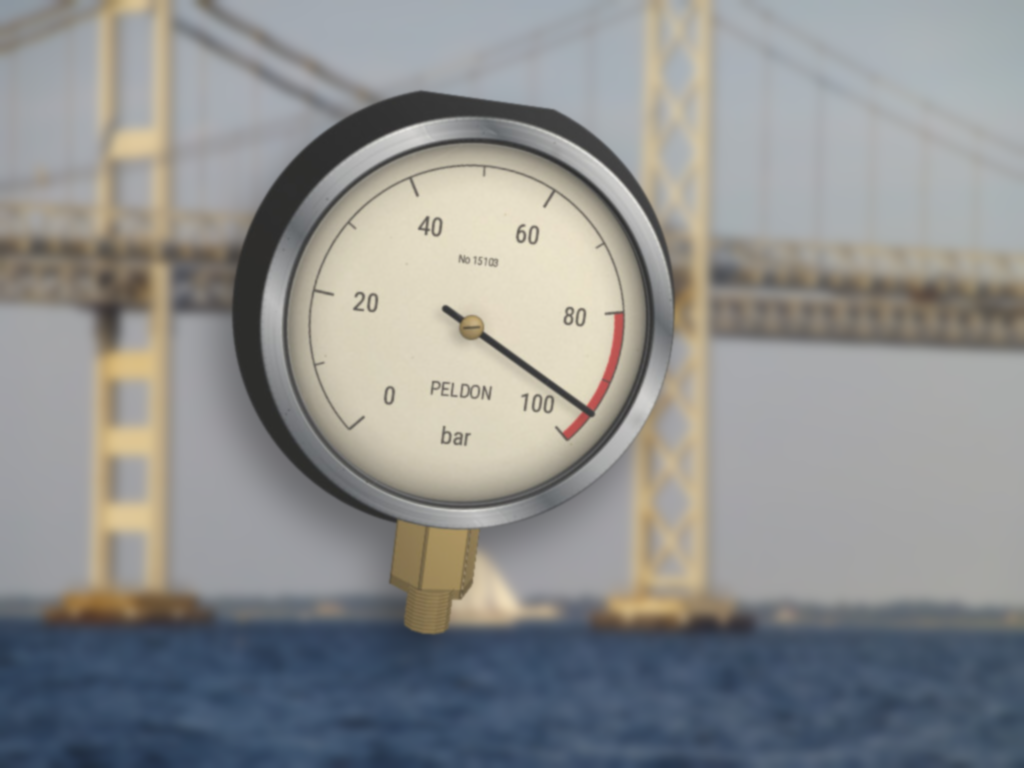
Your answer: 95 bar
